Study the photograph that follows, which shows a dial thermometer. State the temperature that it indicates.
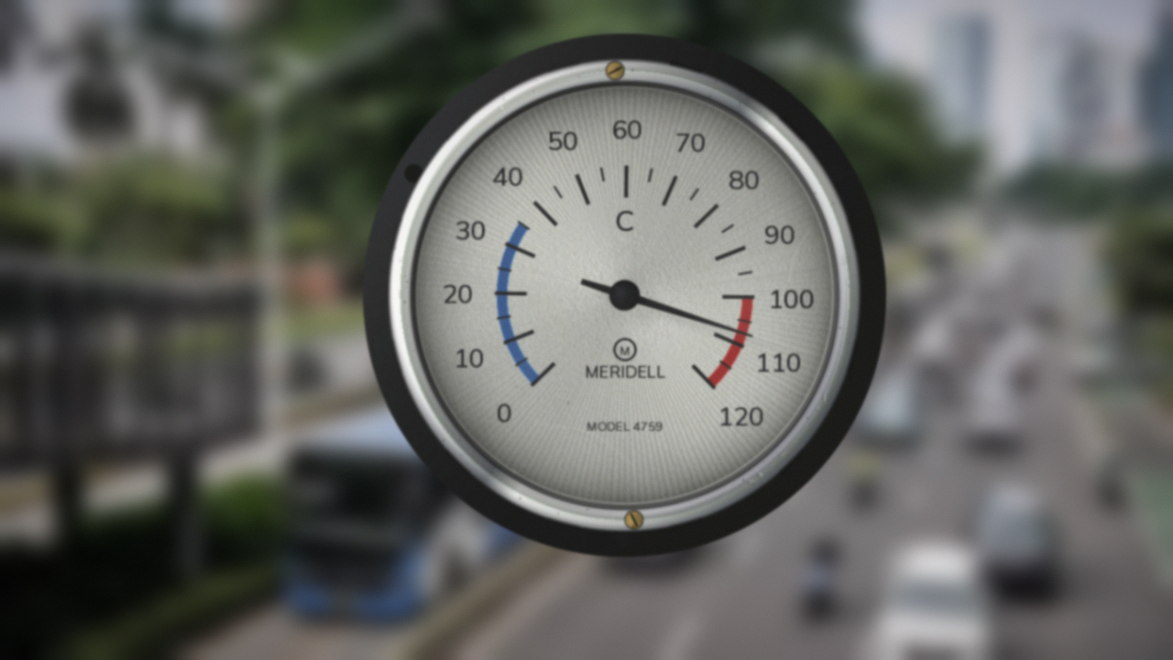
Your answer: 107.5 °C
